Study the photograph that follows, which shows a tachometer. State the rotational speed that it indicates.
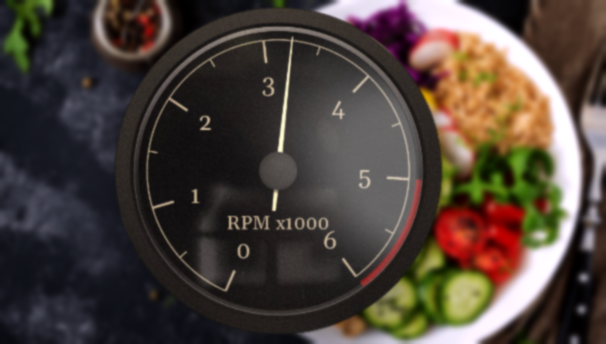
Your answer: 3250 rpm
